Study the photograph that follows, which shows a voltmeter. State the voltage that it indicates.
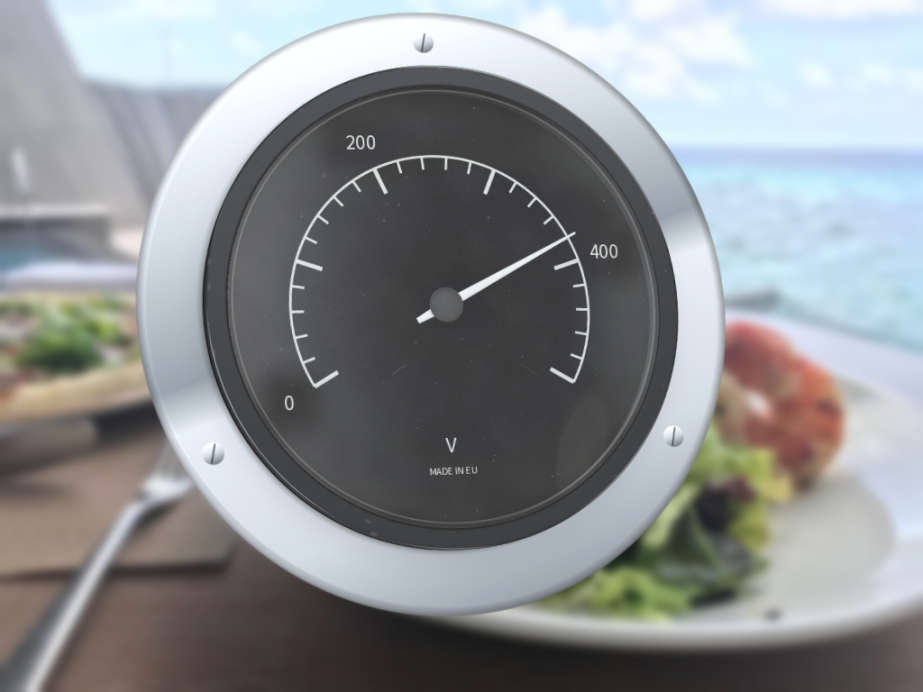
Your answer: 380 V
